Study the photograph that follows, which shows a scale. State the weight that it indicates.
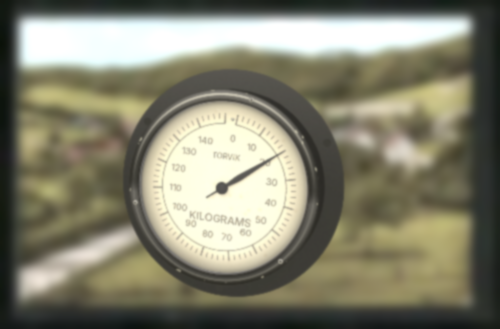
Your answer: 20 kg
